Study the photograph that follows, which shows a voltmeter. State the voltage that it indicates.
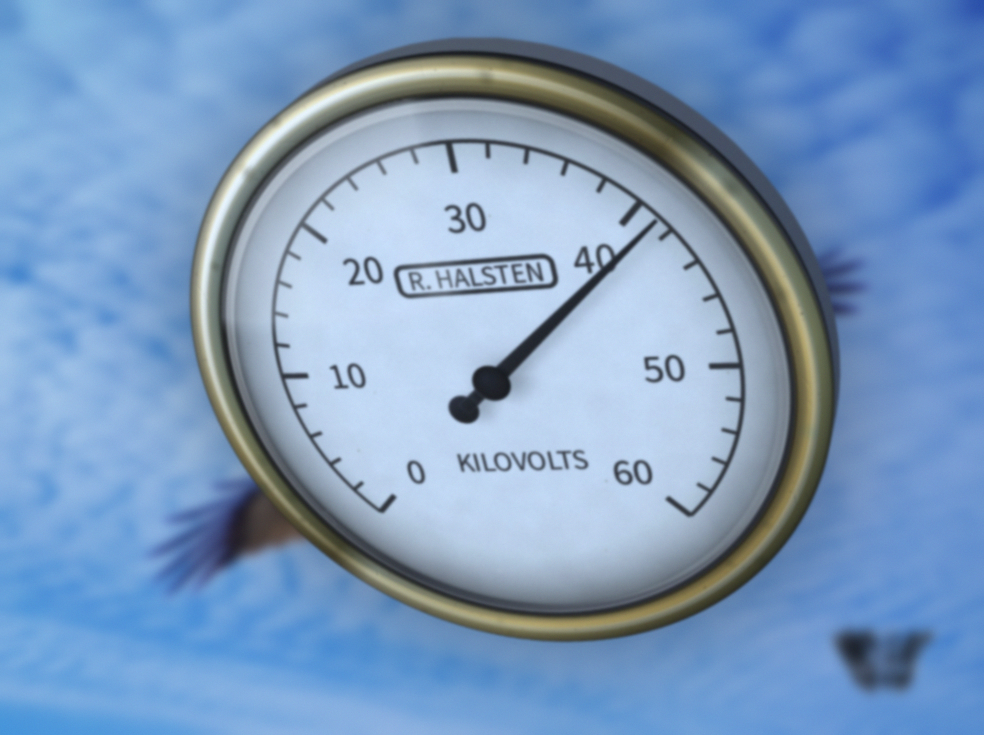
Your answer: 41 kV
